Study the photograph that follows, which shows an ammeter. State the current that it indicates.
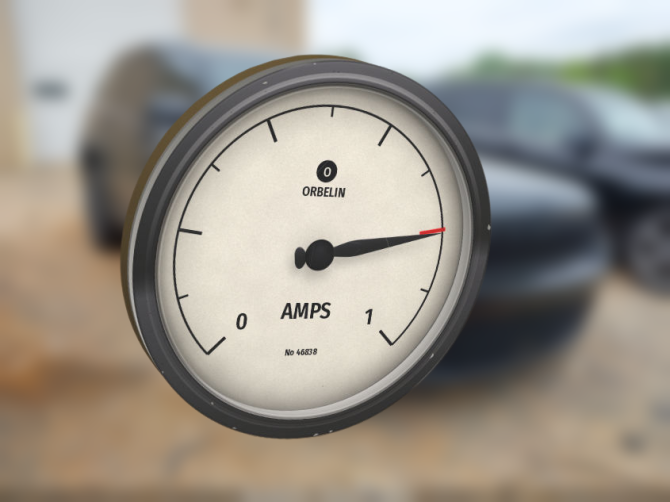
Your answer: 0.8 A
